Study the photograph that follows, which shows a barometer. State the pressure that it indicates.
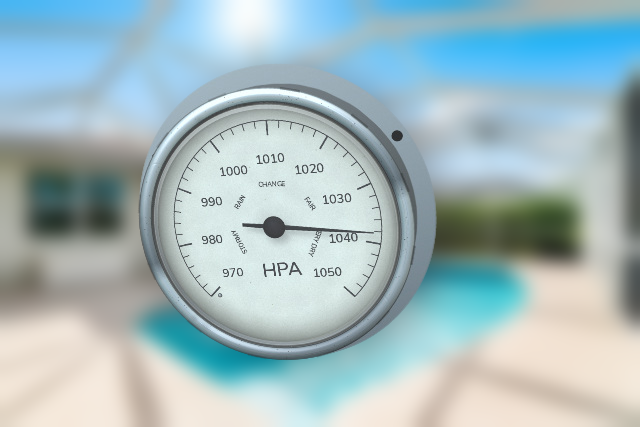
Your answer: 1038 hPa
